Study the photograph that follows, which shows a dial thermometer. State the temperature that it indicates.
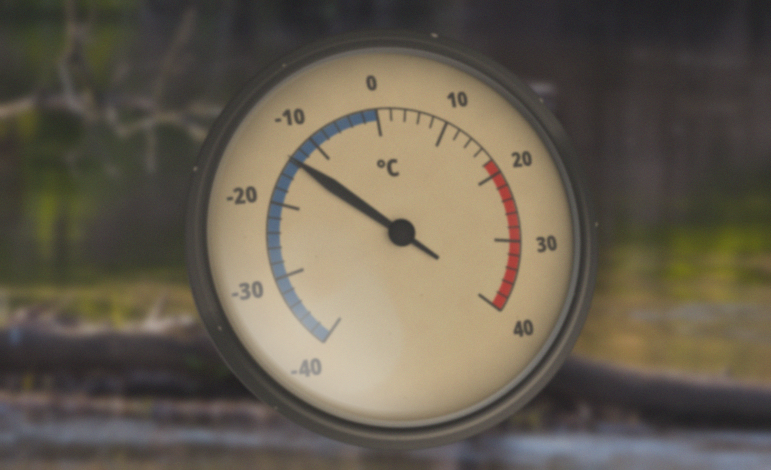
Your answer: -14 °C
